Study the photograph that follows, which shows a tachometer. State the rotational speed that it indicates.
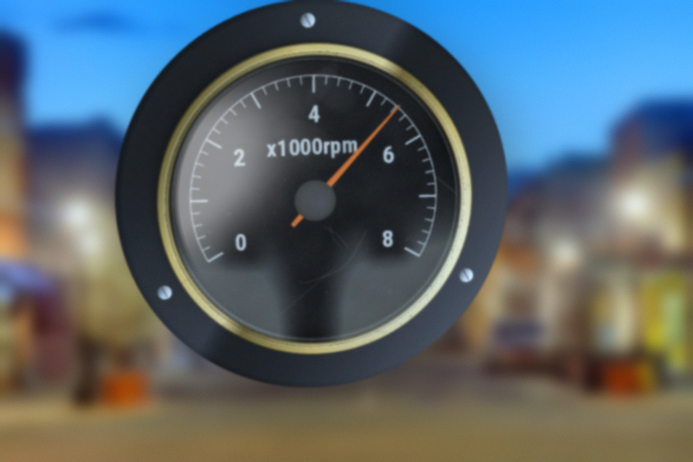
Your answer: 5400 rpm
